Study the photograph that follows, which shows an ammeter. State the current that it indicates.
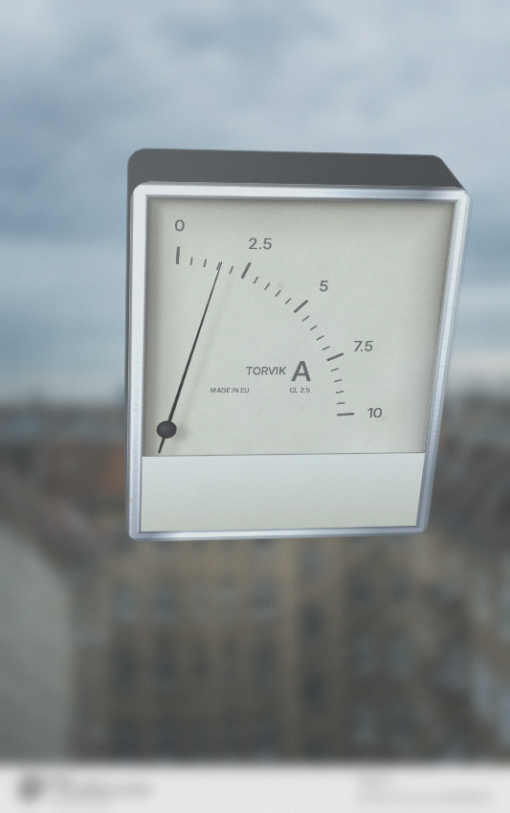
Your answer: 1.5 A
